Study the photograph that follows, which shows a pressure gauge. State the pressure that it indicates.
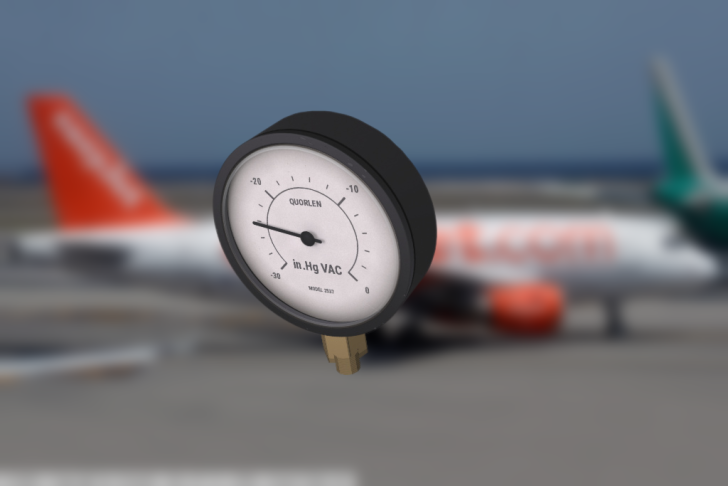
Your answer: -24 inHg
